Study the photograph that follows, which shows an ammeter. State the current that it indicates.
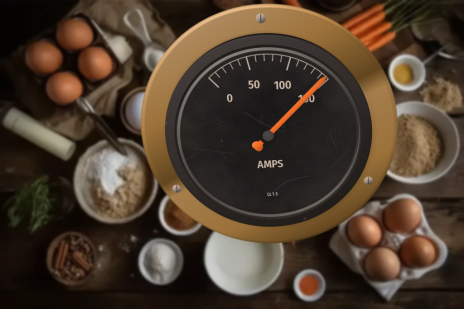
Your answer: 145 A
